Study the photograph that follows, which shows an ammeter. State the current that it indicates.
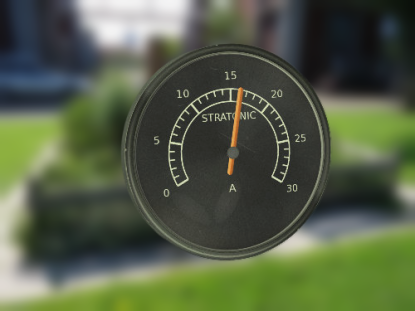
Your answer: 16 A
